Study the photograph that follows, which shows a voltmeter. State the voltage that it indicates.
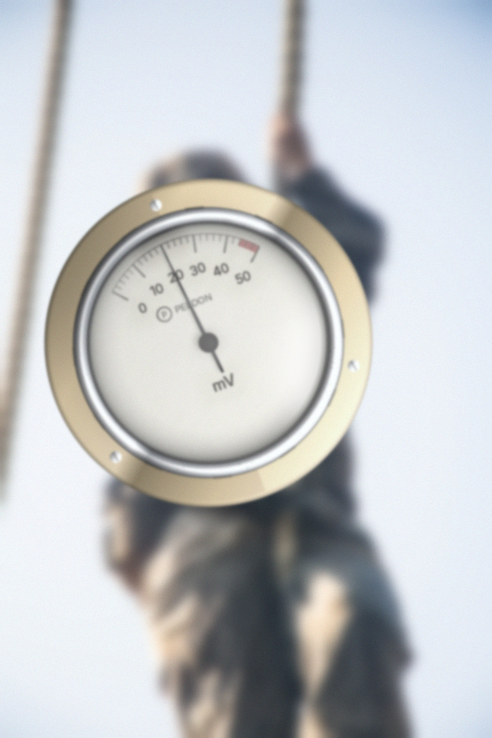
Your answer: 20 mV
